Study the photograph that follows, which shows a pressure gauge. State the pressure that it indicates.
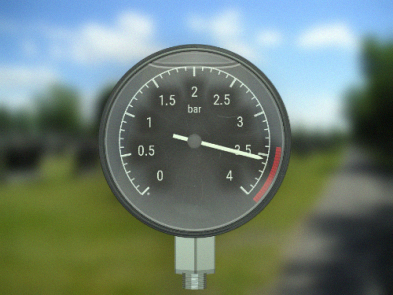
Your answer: 3.55 bar
